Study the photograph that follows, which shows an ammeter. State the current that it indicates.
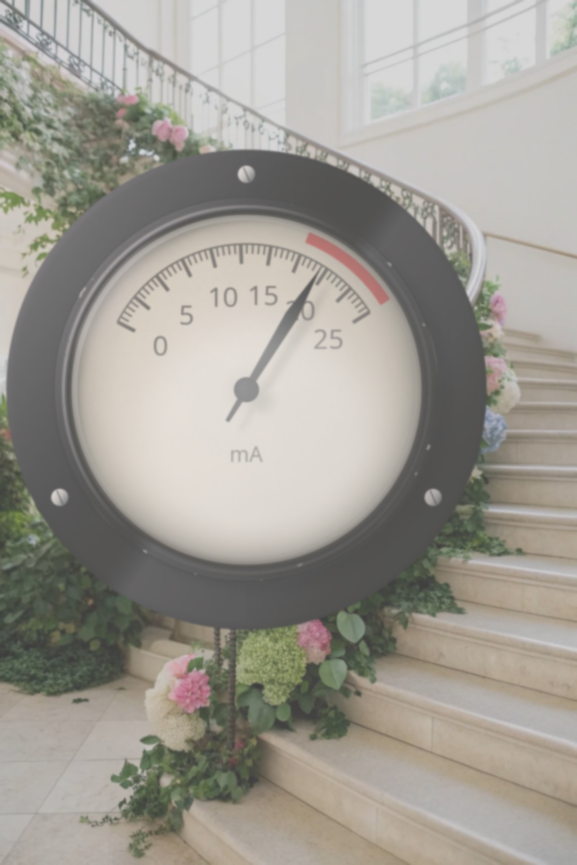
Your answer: 19.5 mA
